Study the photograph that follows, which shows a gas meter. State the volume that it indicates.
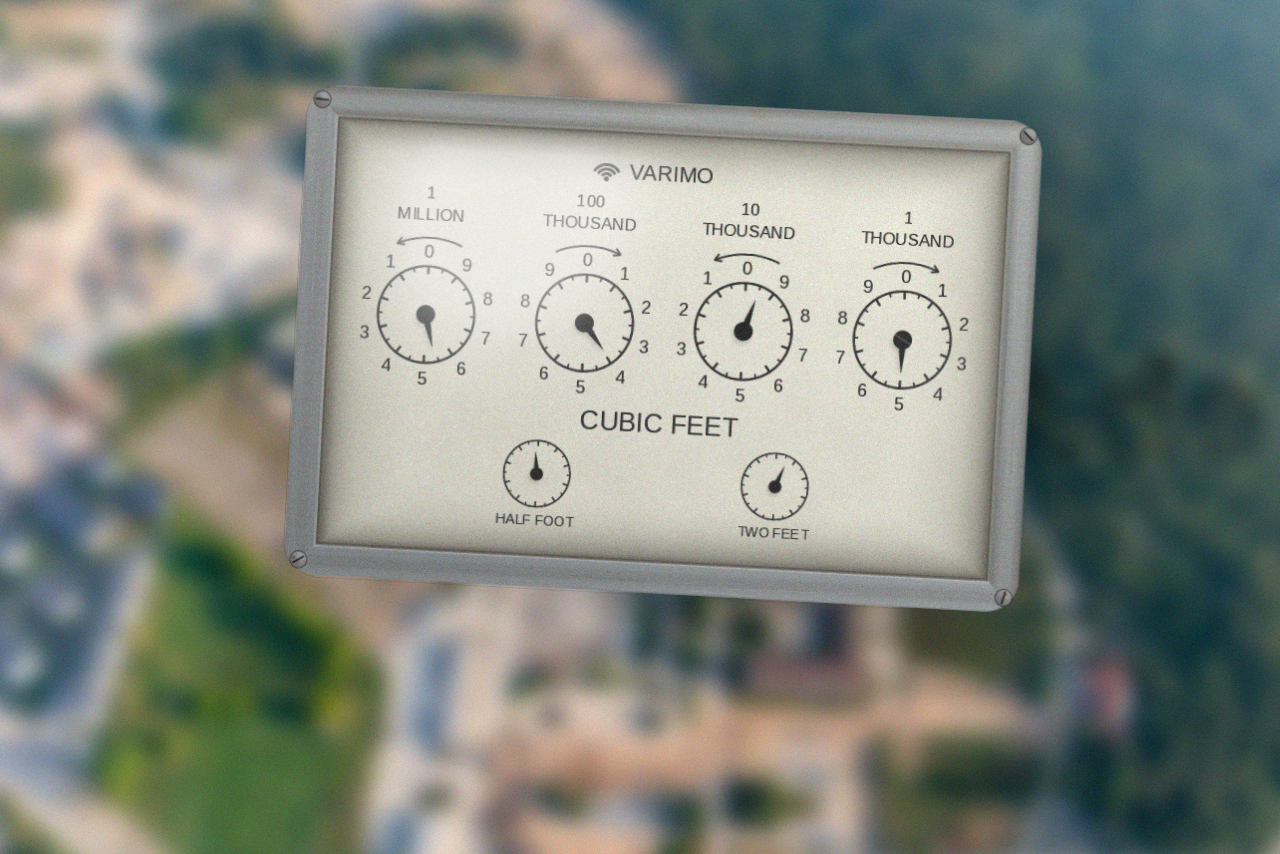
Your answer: 539500 ft³
